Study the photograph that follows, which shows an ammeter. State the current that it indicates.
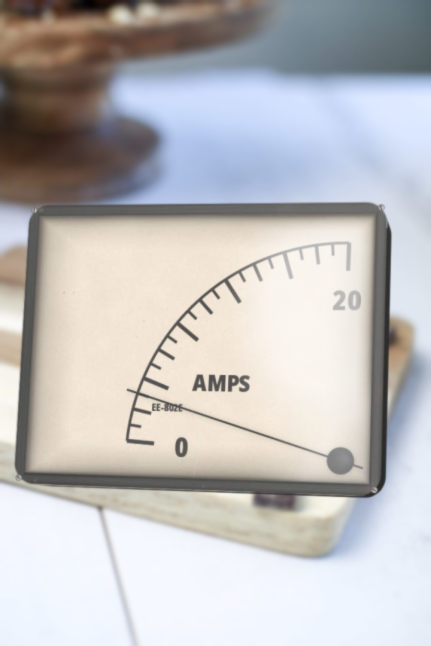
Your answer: 3 A
